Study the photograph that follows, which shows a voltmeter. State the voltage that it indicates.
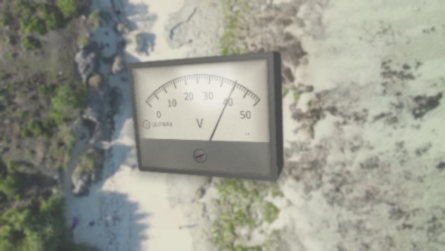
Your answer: 40 V
